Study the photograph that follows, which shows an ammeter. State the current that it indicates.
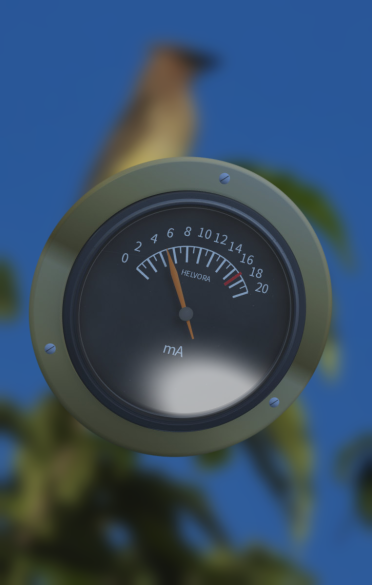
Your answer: 5 mA
